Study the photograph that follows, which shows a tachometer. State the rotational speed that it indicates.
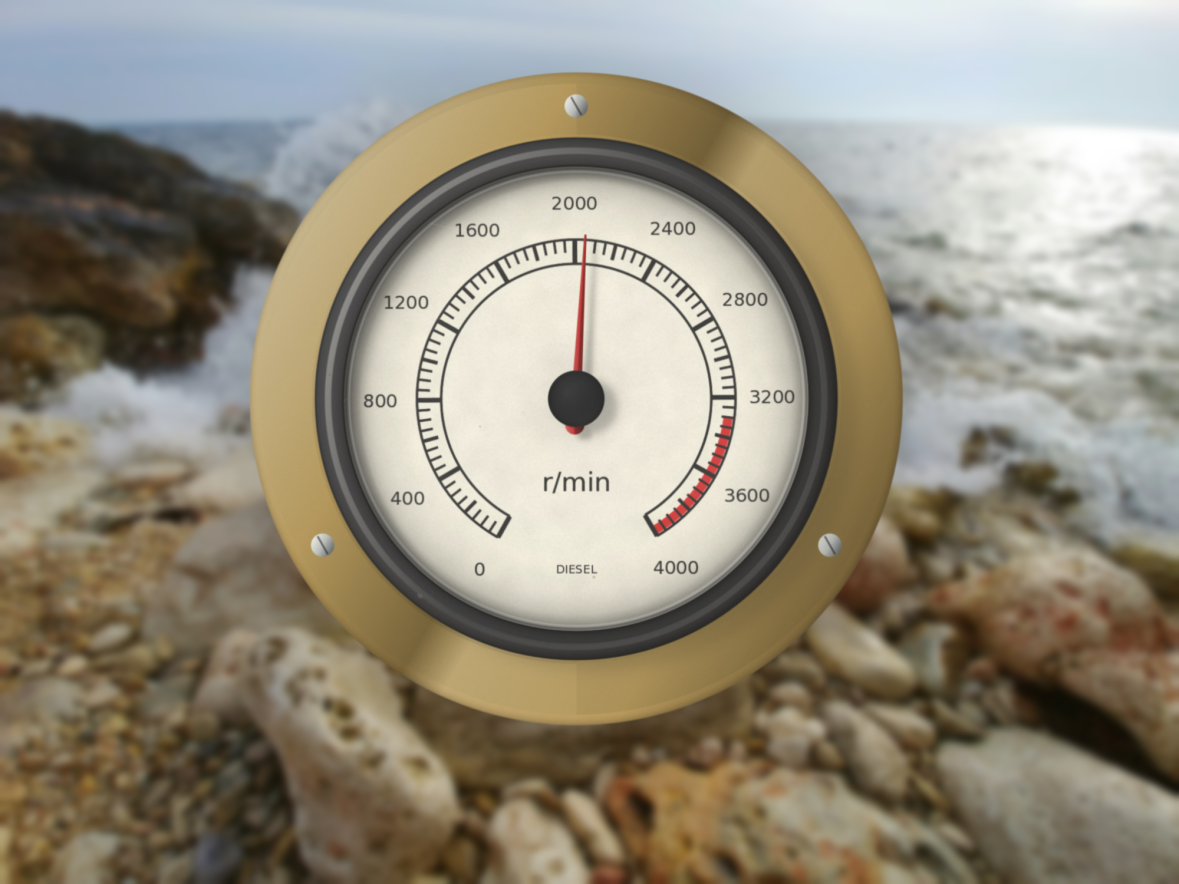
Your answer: 2050 rpm
